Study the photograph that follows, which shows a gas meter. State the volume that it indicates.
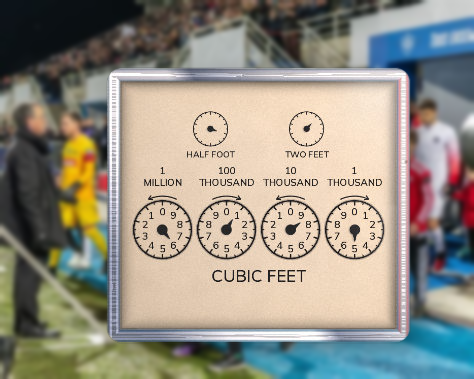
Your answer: 608500 ft³
